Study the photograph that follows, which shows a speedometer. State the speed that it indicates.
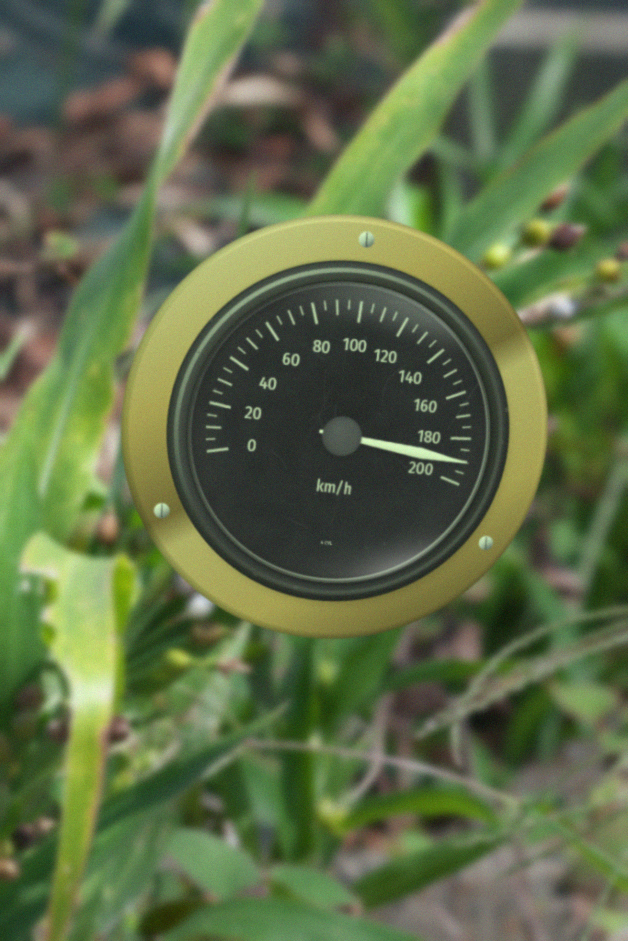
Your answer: 190 km/h
